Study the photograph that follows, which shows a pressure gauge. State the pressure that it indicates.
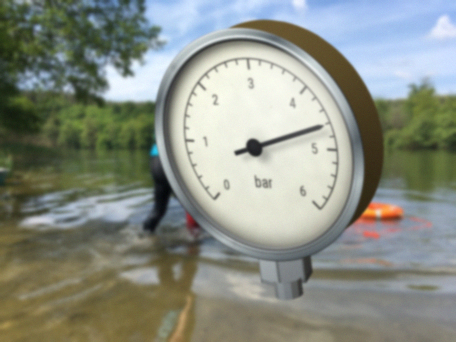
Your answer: 4.6 bar
